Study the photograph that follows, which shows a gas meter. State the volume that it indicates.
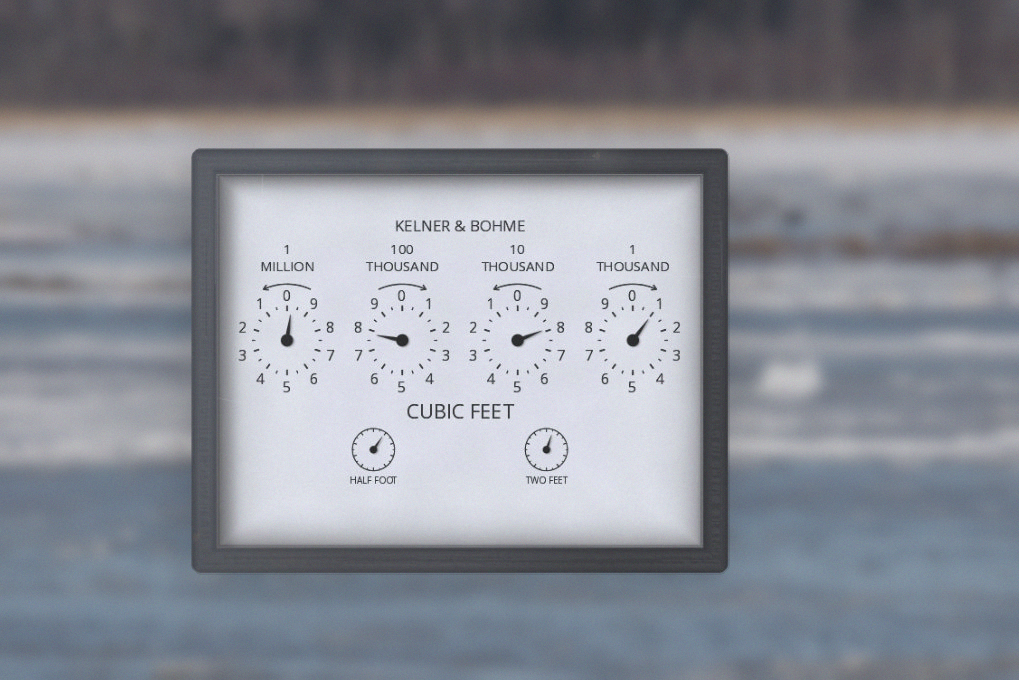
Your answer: 978100 ft³
